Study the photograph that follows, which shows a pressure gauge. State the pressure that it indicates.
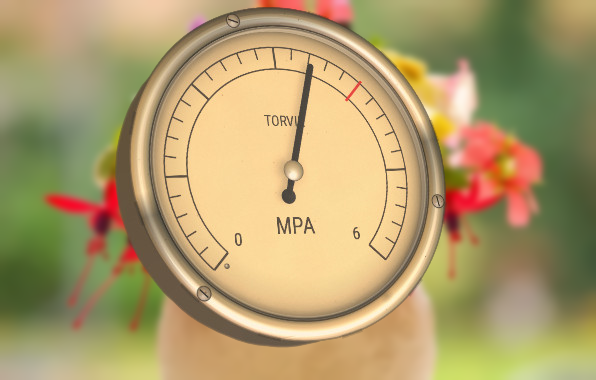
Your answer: 3.4 MPa
